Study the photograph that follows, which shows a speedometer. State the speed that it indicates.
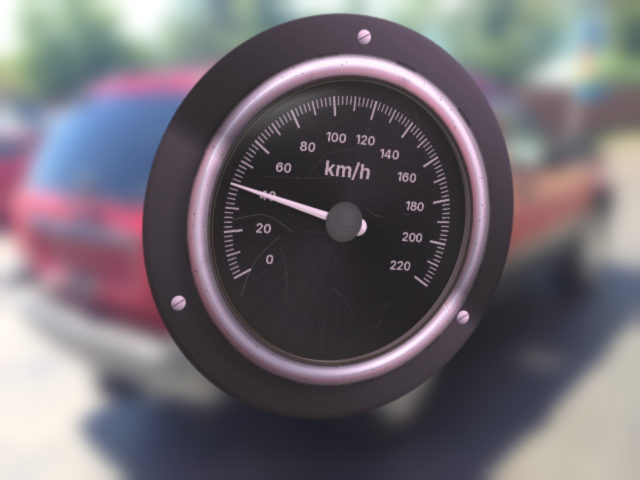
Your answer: 40 km/h
